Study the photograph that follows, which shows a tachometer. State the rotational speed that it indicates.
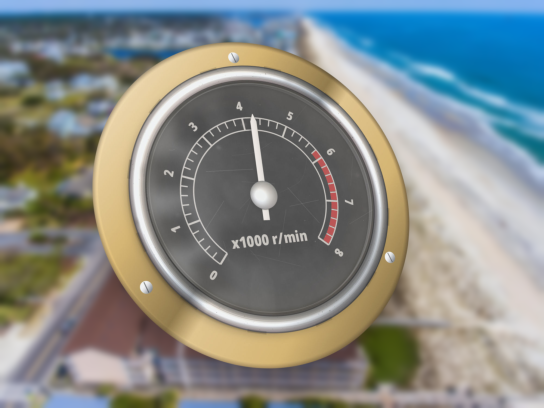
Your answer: 4200 rpm
